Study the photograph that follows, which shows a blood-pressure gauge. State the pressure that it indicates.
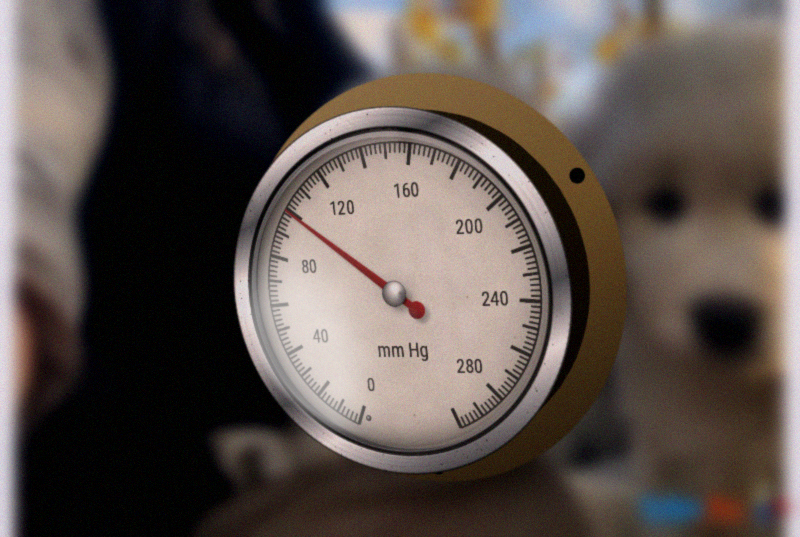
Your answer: 100 mmHg
